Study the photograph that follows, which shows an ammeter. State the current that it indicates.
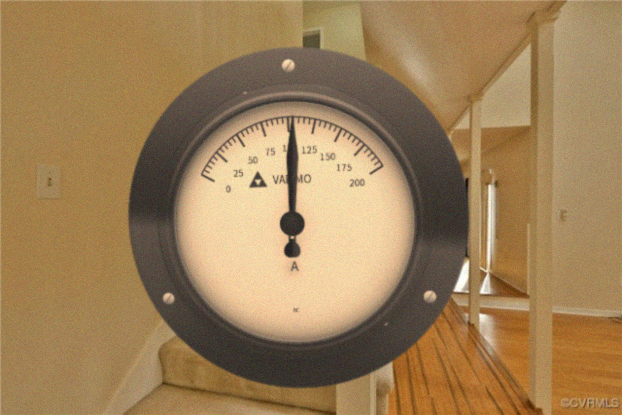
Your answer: 105 A
